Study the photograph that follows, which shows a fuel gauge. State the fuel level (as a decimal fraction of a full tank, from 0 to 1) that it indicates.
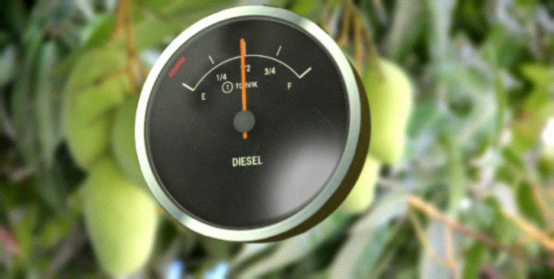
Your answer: 0.5
